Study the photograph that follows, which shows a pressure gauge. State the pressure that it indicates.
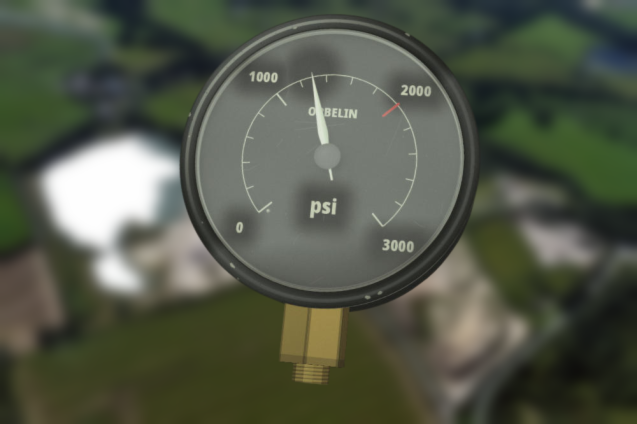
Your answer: 1300 psi
